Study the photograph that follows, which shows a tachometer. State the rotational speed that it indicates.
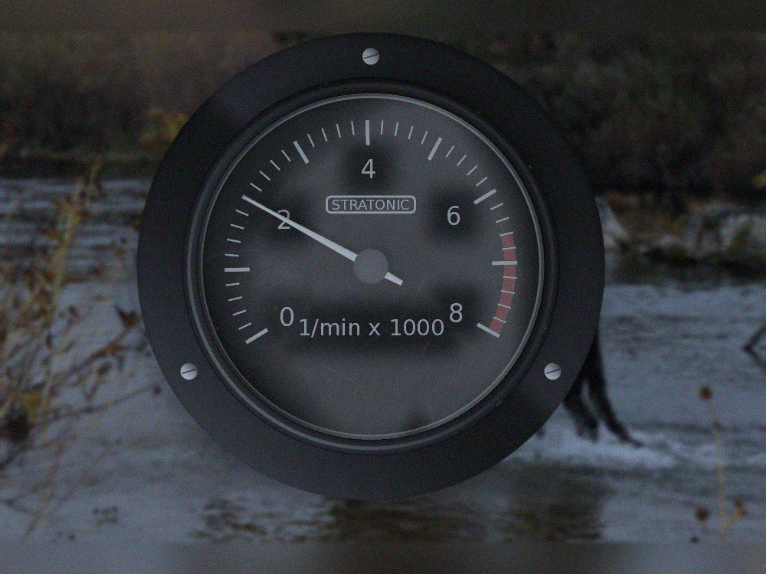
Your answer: 2000 rpm
